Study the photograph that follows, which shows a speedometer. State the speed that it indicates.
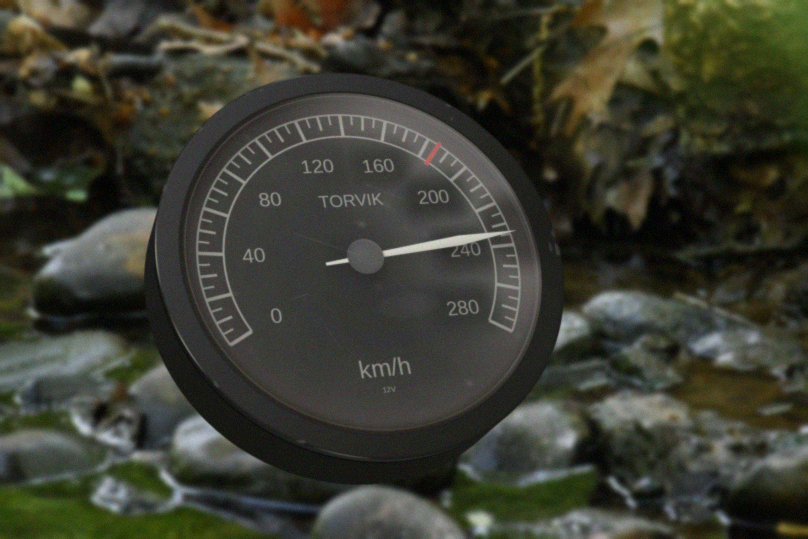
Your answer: 235 km/h
